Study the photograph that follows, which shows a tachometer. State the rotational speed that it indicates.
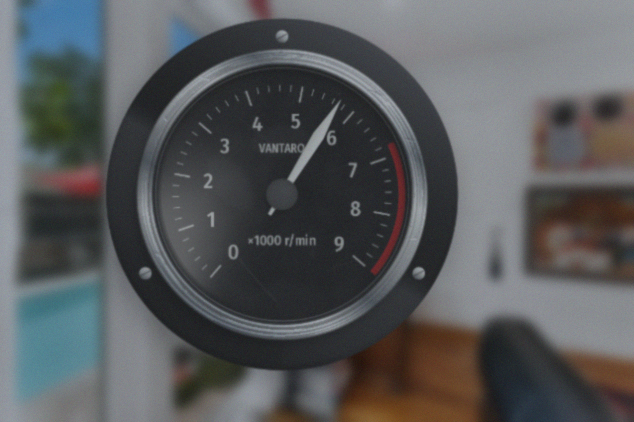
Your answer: 5700 rpm
